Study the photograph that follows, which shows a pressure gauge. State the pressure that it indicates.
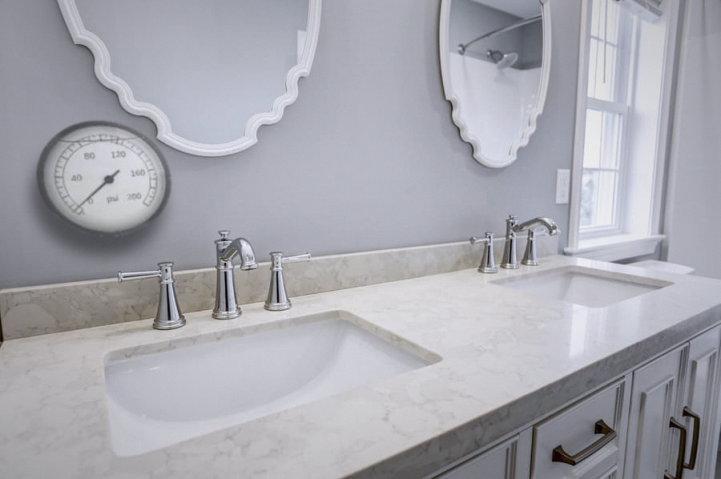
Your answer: 5 psi
